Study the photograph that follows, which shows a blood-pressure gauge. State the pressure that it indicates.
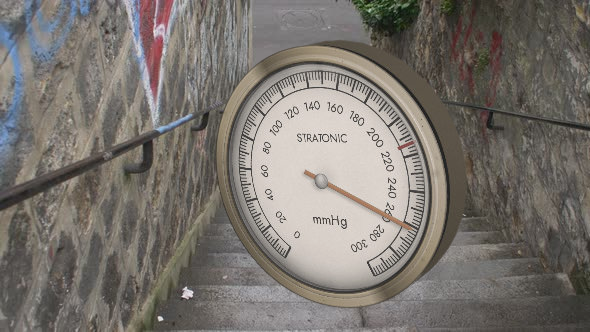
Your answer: 260 mmHg
